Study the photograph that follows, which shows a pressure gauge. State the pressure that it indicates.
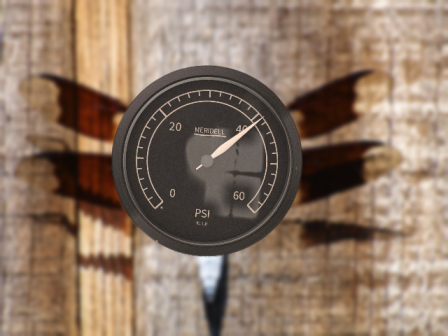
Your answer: 41 psi
